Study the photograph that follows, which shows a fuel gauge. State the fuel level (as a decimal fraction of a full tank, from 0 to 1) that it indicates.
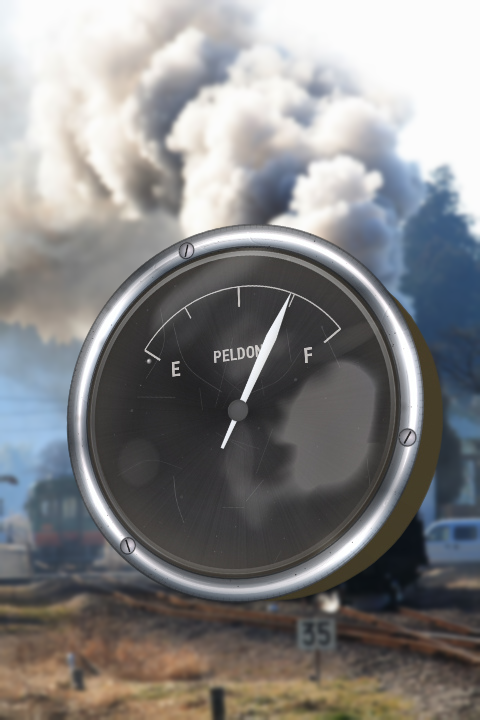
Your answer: 0.75
